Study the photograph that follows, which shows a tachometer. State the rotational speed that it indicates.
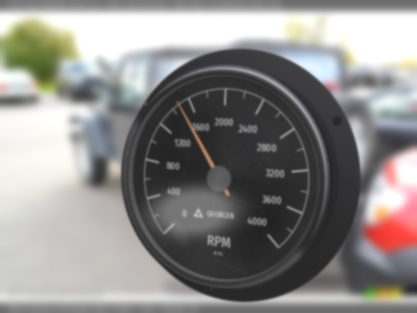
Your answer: 1500 rpm
